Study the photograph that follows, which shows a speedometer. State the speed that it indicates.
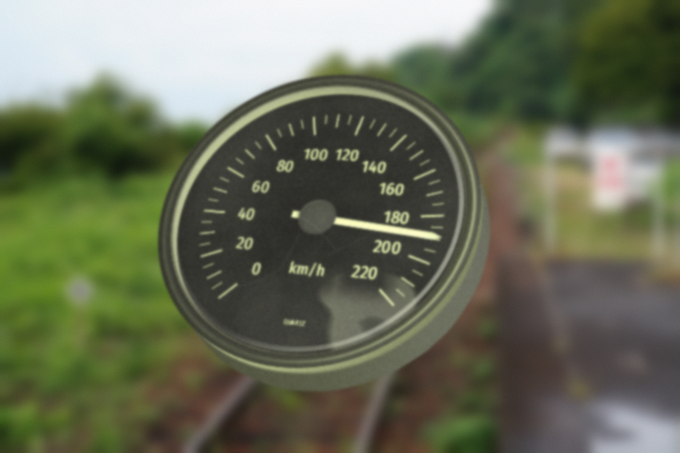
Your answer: 190 km/h
